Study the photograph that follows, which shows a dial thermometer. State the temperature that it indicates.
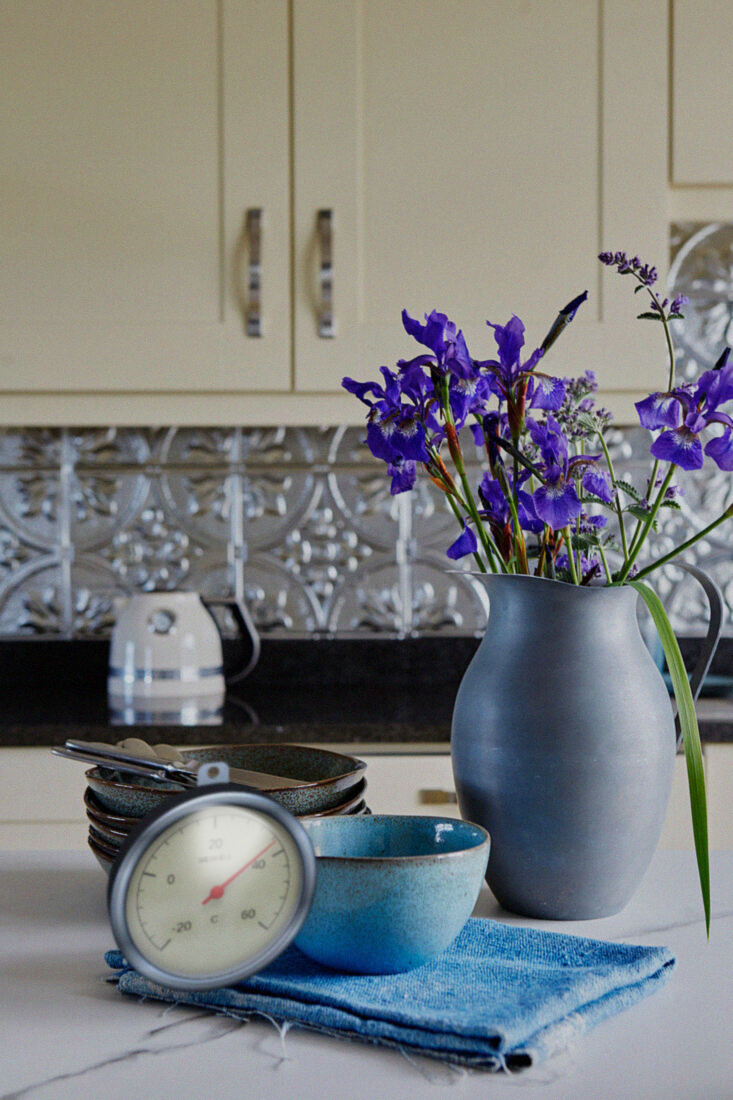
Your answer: 36 °C
